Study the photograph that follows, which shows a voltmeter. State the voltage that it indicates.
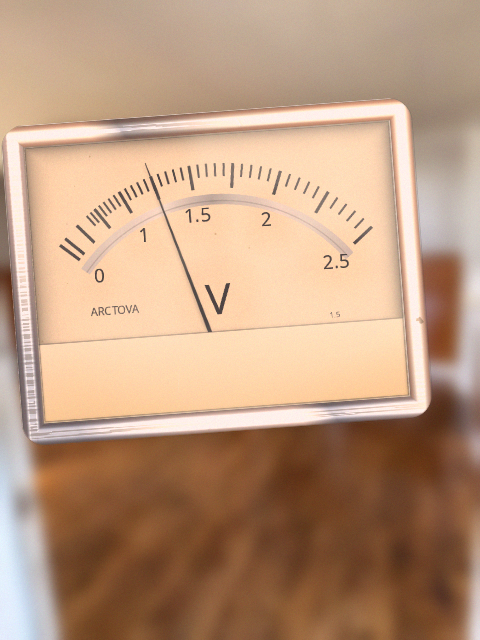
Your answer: 1.25 V
